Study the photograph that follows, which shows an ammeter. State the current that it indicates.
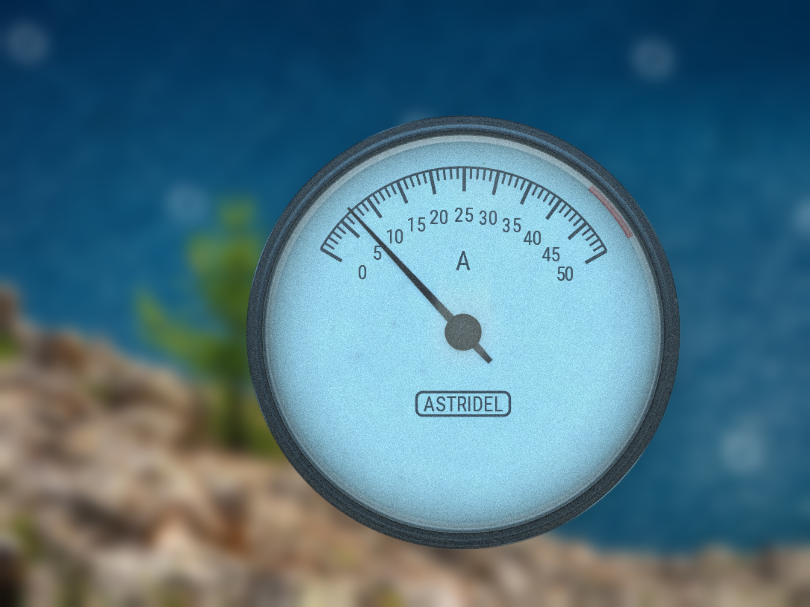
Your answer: 7 A
